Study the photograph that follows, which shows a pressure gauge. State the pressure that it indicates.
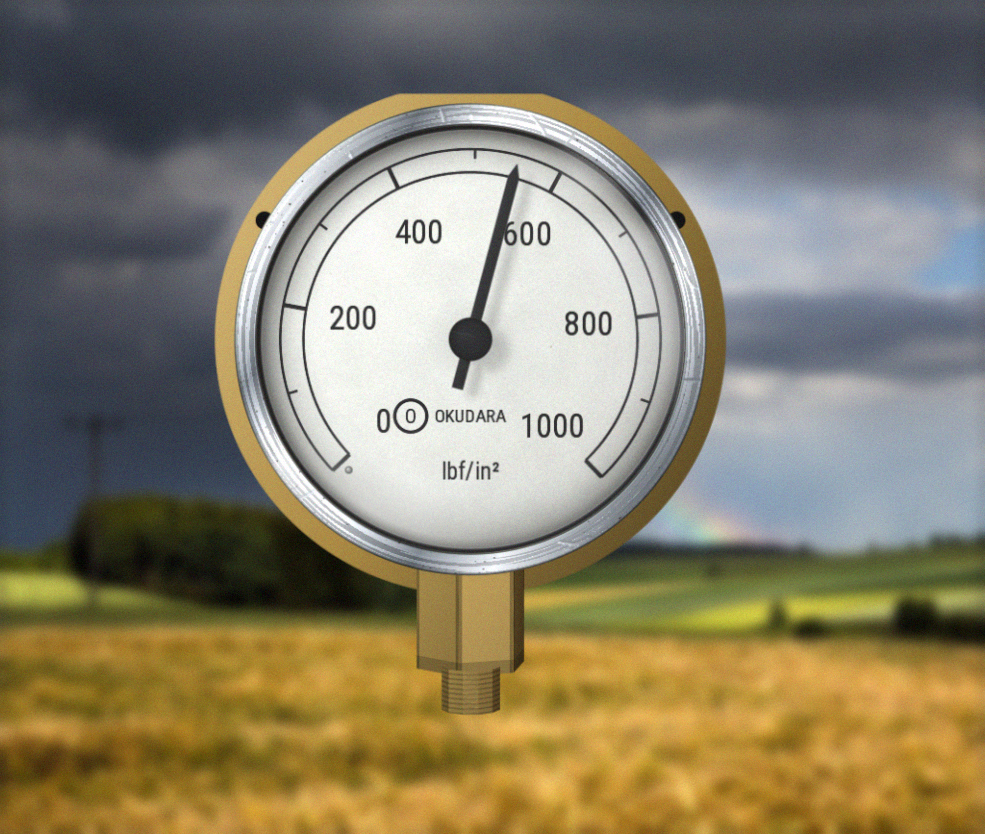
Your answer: 550 psi
